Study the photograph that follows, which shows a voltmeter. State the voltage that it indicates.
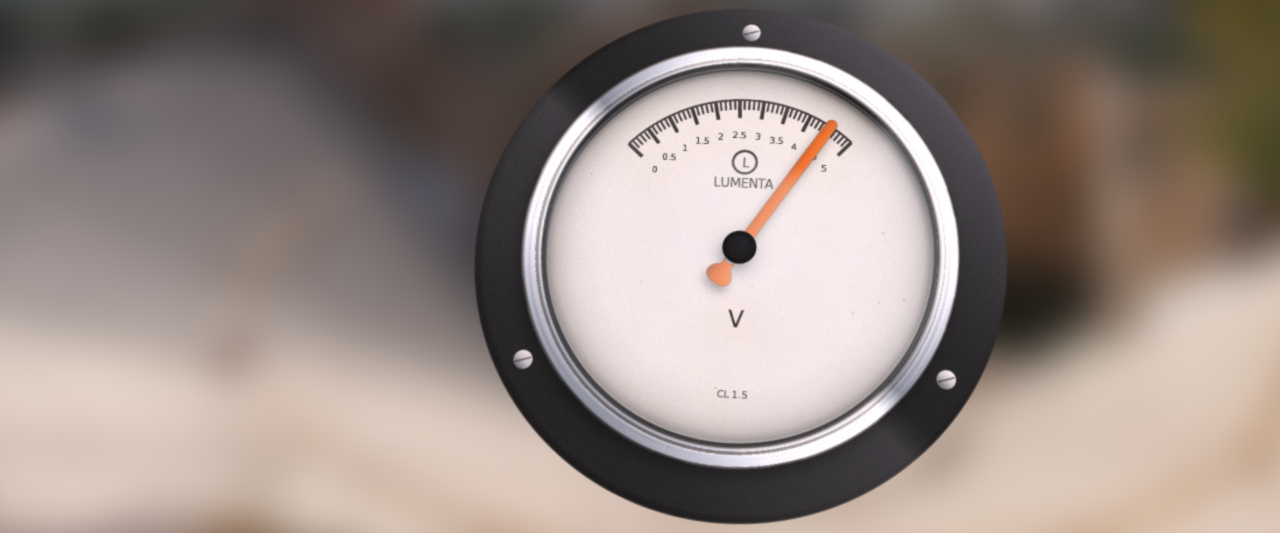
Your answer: 4.5 V
